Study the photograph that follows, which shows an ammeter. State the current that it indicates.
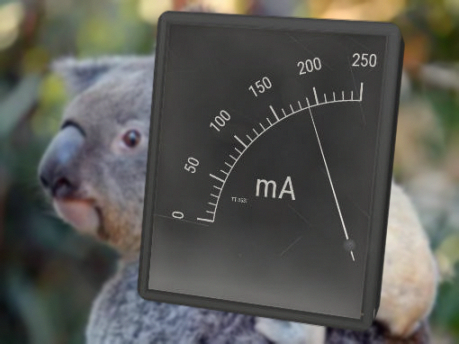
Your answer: 190 mA
